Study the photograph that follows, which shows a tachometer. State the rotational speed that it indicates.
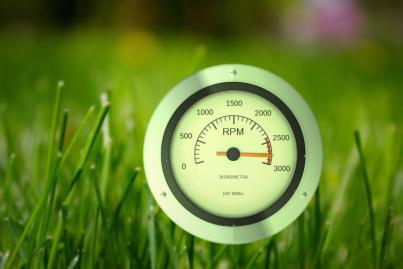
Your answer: 2800 rpm
